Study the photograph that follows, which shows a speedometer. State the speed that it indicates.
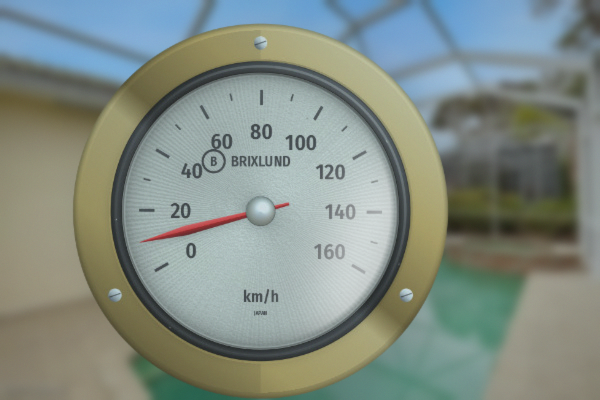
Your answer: 10 km/h
